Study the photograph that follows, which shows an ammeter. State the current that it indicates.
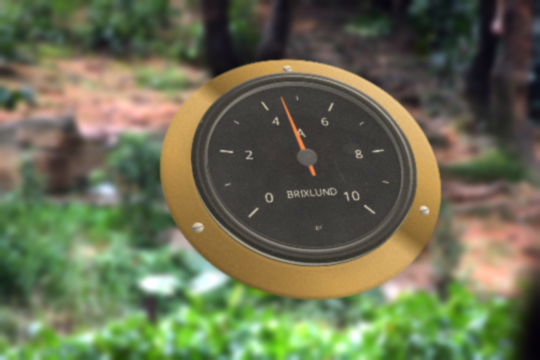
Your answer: 4.5 A
